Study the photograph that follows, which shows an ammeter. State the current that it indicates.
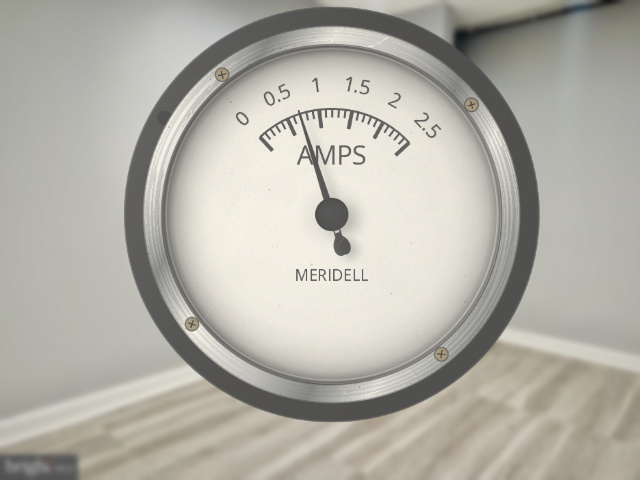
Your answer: 0.7 A
